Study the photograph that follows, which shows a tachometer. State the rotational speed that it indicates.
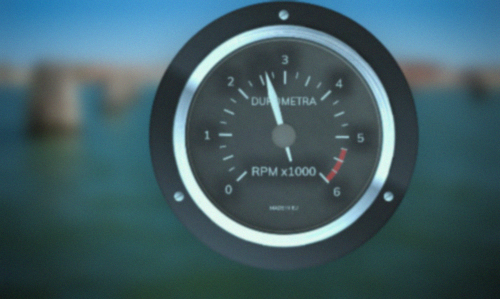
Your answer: 2625 rpm
